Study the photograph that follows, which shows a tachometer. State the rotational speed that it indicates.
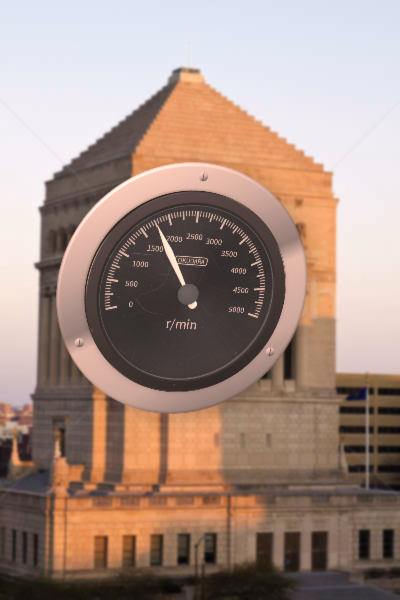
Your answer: 1750 rpm
